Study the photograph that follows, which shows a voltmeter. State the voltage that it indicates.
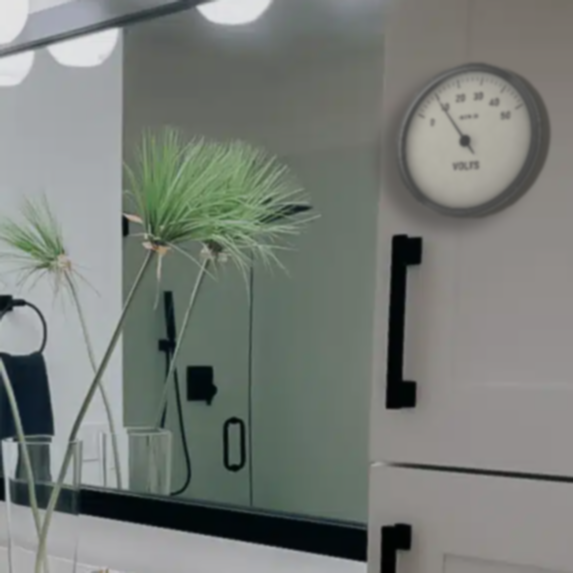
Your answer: 10 V
